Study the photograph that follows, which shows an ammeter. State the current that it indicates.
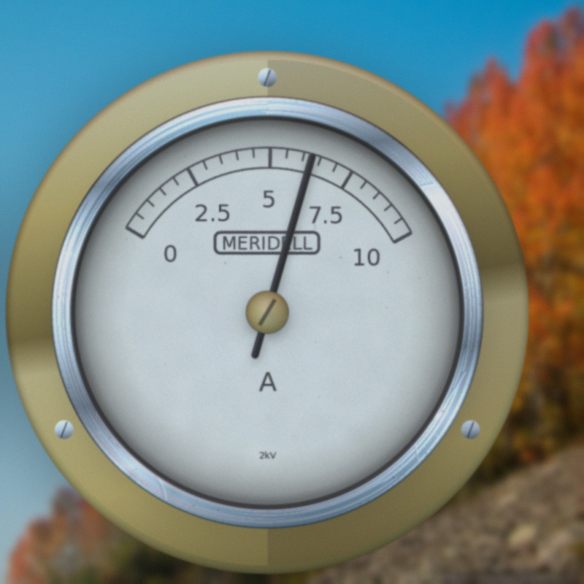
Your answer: 6.25 A
